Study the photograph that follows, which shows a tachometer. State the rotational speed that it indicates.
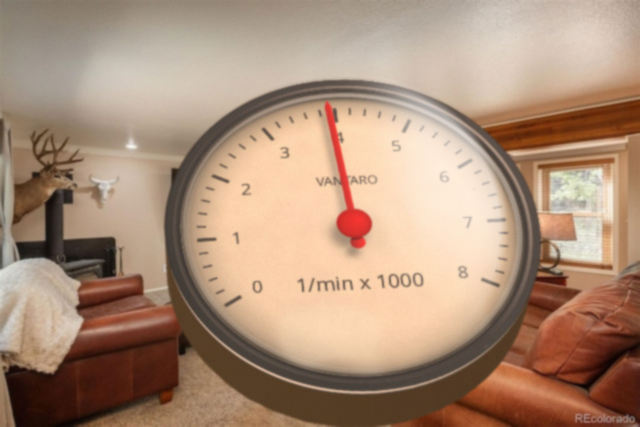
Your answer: 3900 rpm
